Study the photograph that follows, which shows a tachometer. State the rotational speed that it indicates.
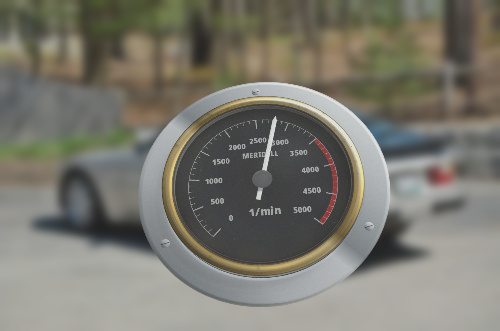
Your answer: 2800 rpm
